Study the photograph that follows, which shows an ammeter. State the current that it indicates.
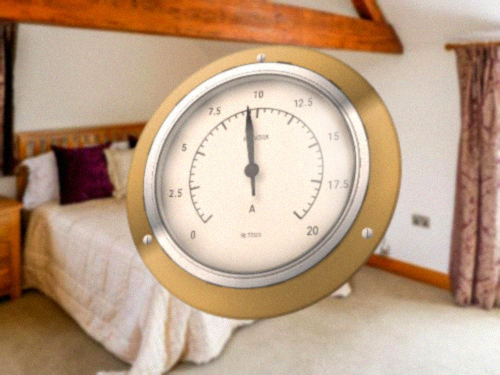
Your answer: 9.5 A
